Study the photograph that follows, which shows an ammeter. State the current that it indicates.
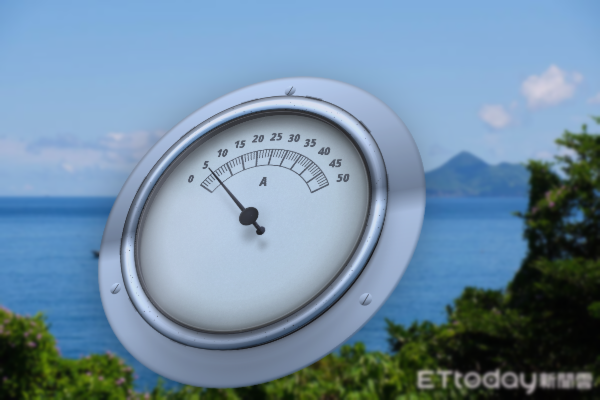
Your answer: 5 A
